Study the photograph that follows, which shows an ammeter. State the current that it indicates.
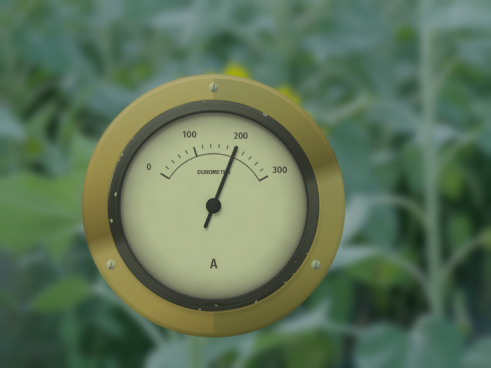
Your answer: 200 A
